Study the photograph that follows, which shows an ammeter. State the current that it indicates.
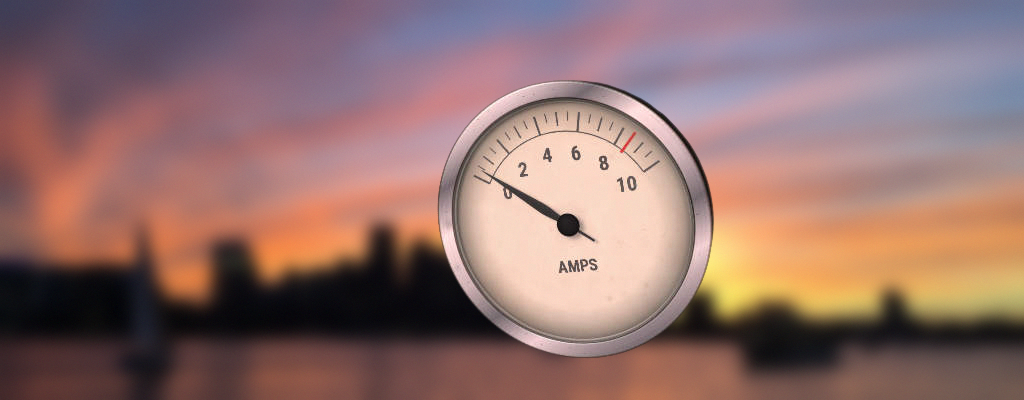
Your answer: 0.5 A
